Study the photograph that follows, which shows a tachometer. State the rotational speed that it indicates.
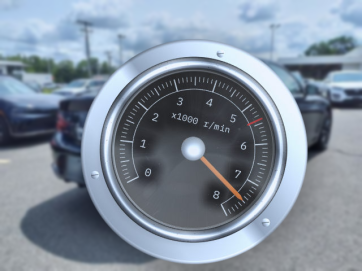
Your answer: 7500 rpm
